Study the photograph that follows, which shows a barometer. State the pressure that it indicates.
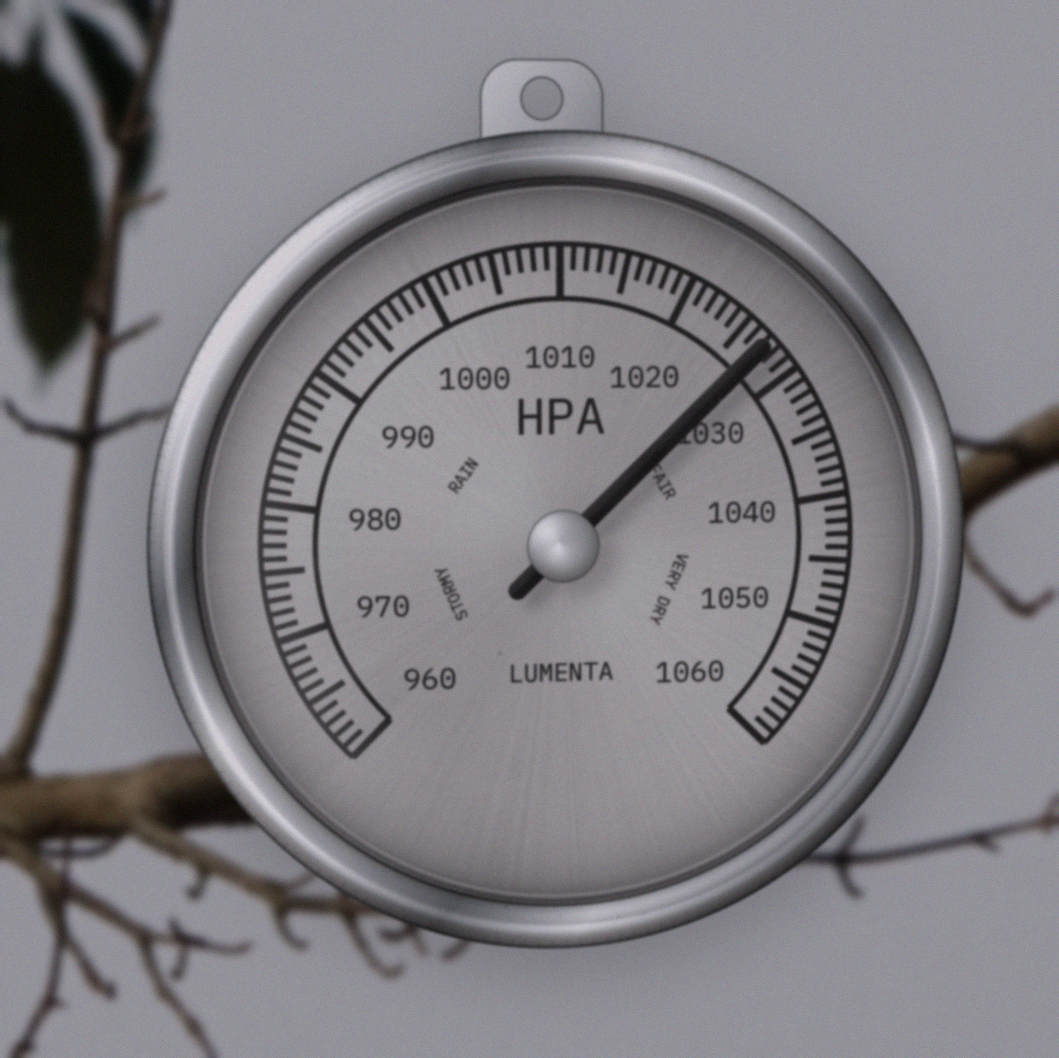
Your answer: 1027 hPa
